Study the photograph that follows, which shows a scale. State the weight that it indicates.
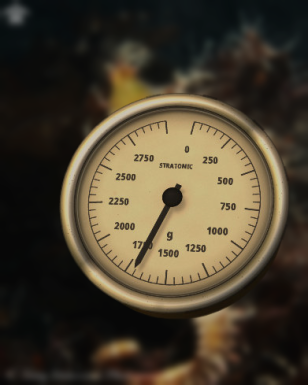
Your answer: 1700 g
